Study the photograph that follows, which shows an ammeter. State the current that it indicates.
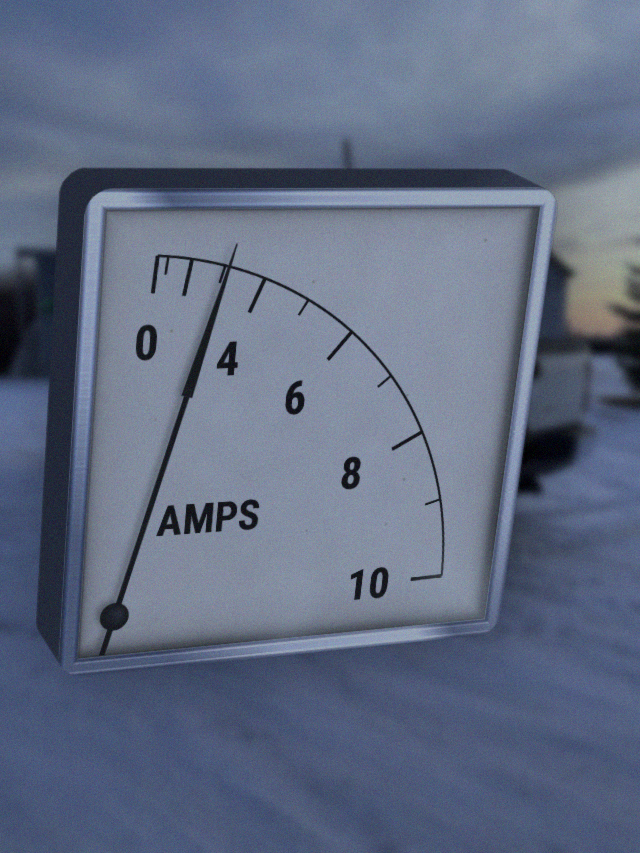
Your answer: 3 A
